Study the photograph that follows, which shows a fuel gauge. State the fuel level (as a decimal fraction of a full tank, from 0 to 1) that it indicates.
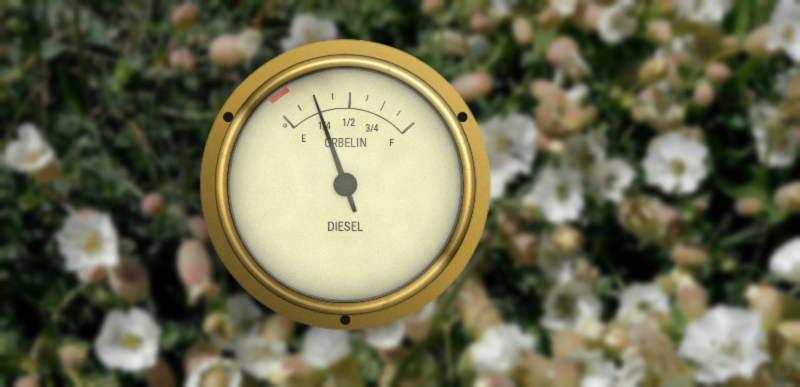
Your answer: 0.25
